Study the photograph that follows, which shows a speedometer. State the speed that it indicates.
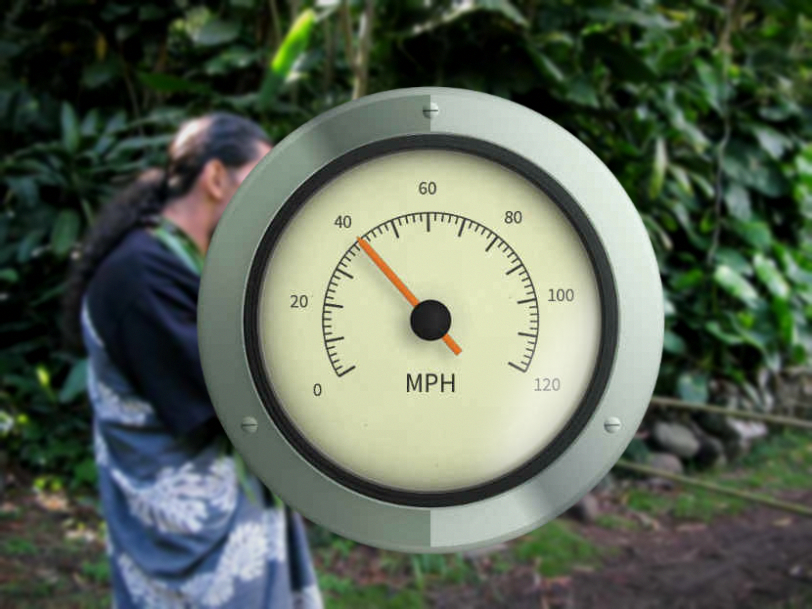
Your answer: 40 mph
